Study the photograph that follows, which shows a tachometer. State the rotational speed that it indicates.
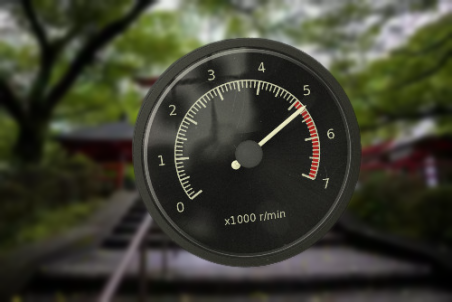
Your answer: 5200 rpm
